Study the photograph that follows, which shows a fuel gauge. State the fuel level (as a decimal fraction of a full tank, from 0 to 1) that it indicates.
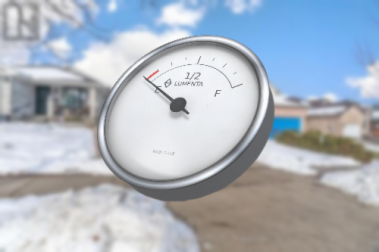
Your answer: 0
